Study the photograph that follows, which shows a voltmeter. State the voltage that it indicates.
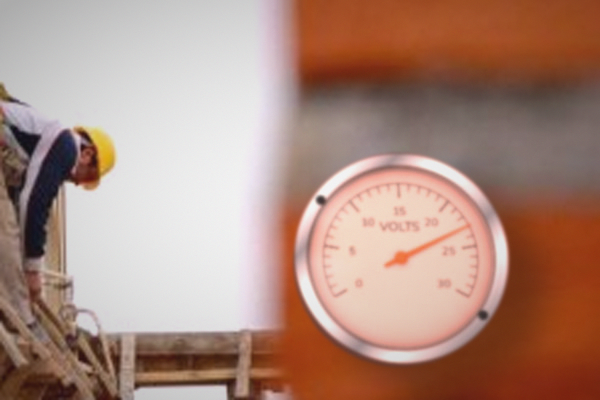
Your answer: 23 V
